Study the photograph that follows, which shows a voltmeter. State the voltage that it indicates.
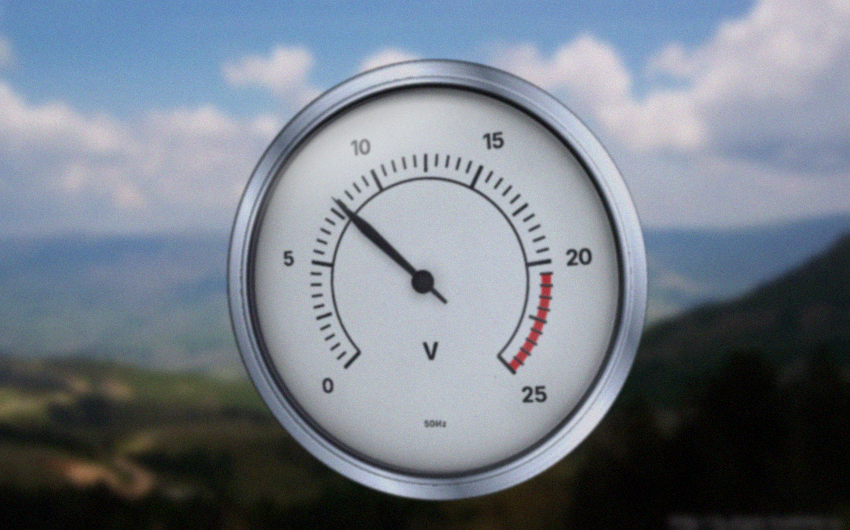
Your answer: 8 V
